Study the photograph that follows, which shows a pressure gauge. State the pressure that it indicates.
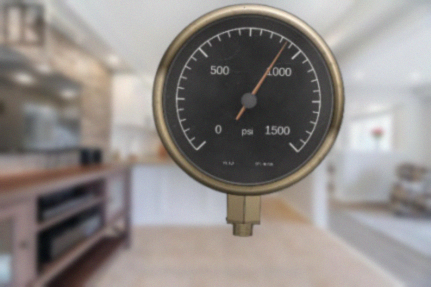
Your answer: 925 psi
